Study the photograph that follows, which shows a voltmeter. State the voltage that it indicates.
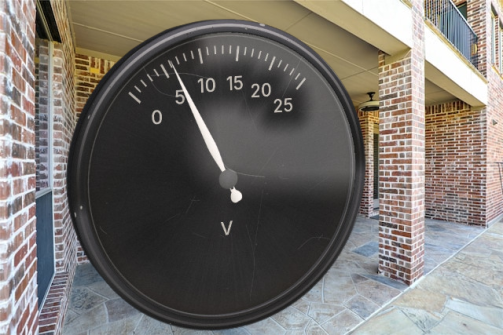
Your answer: 6 V
